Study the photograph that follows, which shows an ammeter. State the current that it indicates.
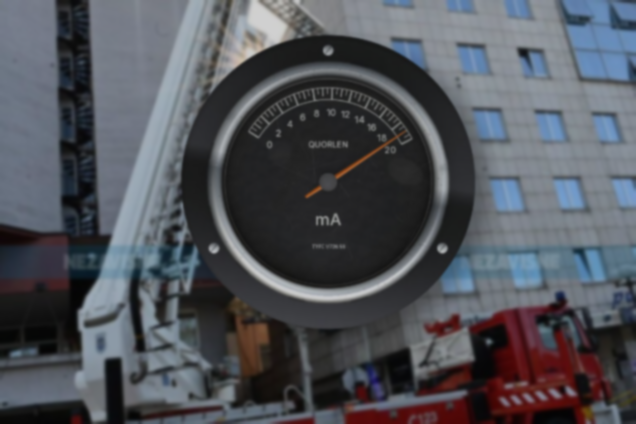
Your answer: 19 mA
